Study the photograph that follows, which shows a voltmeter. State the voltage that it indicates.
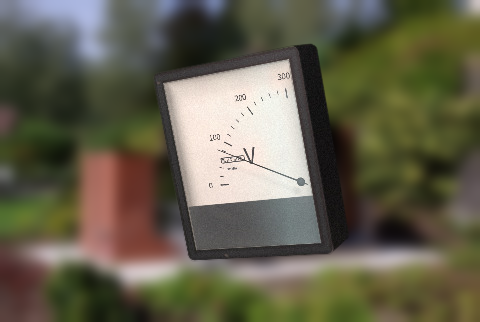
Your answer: 80 V
